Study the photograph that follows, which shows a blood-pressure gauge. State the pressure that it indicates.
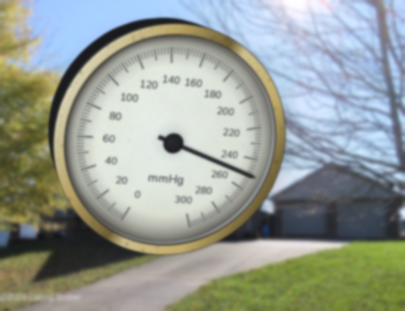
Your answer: 250 mmHg
